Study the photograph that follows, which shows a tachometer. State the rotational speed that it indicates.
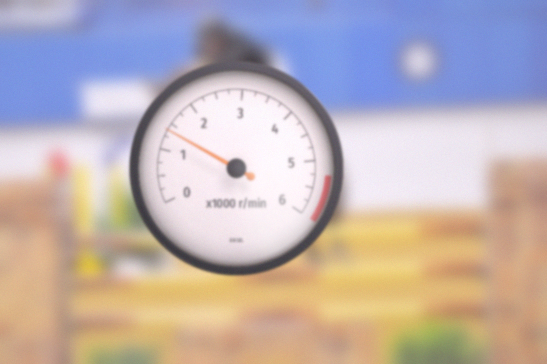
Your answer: 1375 rpm
